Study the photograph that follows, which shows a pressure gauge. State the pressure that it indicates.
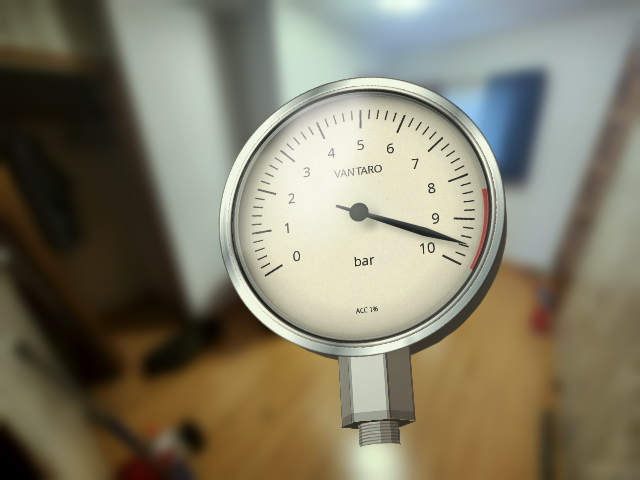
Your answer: 9.6 bar
